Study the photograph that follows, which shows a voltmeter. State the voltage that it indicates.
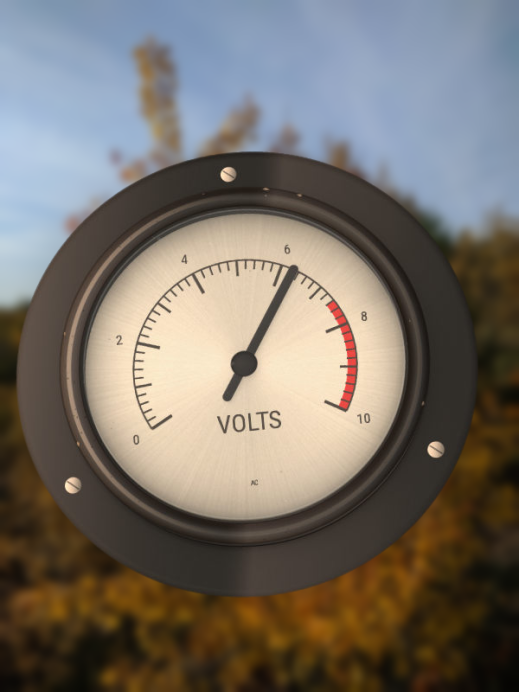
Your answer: 6.3 V
